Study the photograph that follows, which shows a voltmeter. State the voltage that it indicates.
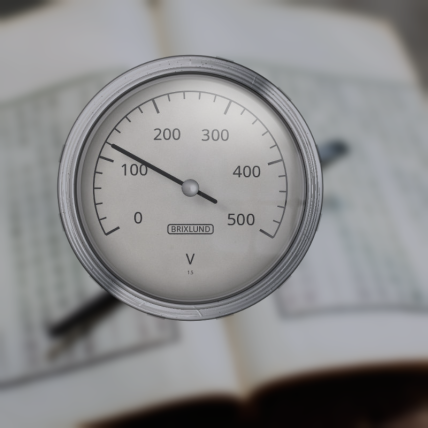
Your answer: 120 V
